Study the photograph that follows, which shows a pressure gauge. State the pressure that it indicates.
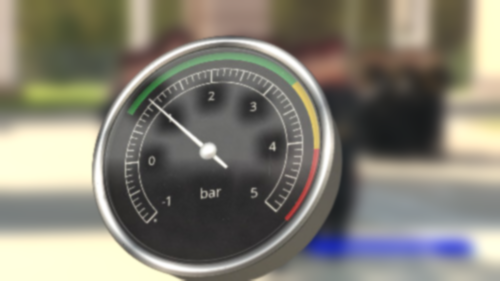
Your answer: 1 bar
